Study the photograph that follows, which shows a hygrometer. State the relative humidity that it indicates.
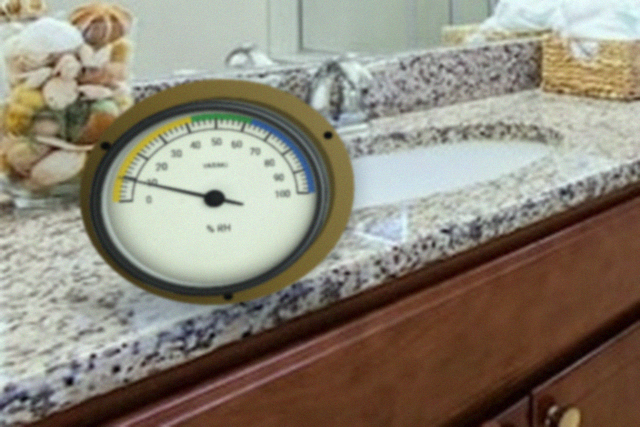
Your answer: 10 %
